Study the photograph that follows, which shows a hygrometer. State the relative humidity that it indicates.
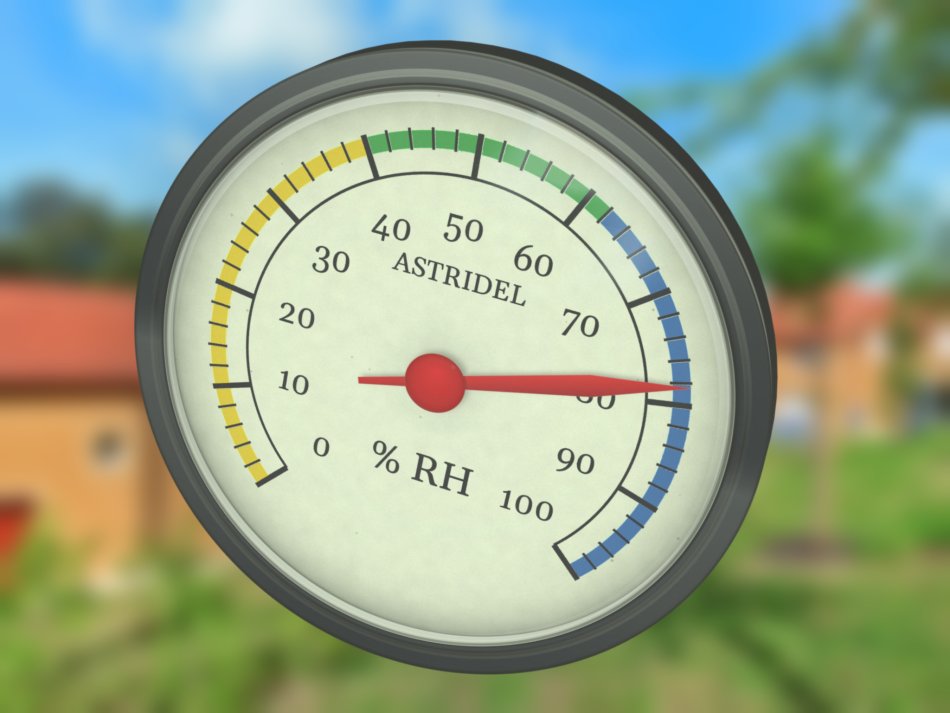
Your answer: 78 %
